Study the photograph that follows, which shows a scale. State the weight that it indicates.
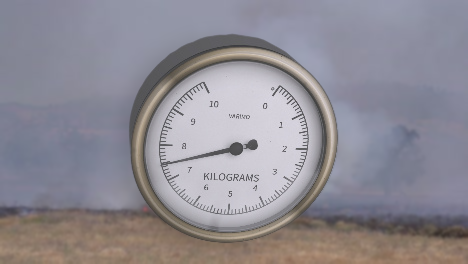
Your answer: 7.5 kg
